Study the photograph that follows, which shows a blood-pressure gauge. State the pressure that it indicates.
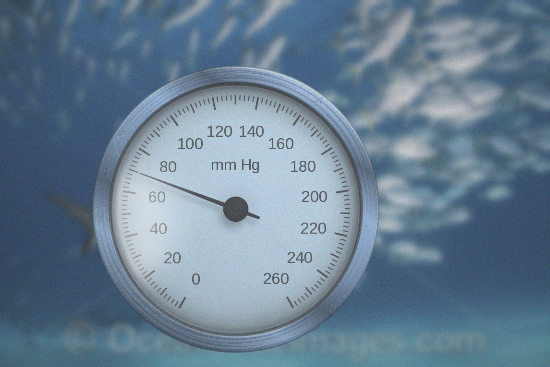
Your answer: 70 mmHg
